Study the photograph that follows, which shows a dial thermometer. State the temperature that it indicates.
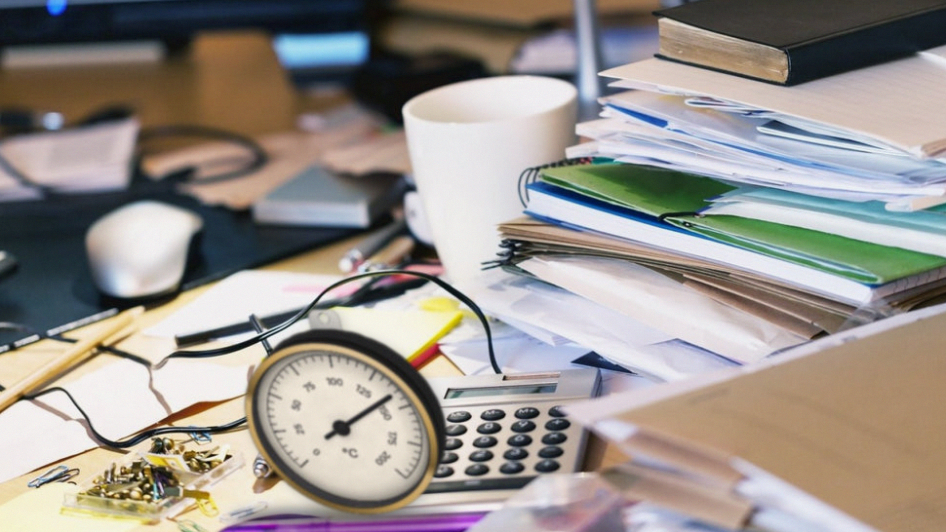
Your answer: 140 °C
